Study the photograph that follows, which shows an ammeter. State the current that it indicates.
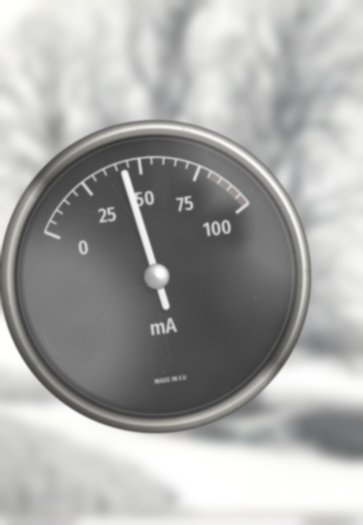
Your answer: 42.5 mA
